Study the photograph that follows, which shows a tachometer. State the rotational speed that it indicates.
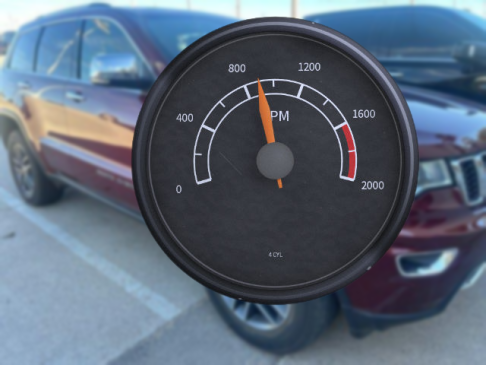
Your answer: 900 rpm
